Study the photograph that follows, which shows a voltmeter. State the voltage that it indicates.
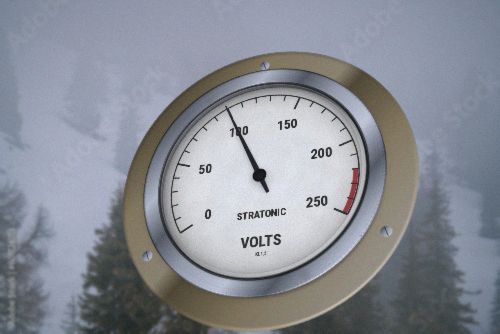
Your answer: 100 V
